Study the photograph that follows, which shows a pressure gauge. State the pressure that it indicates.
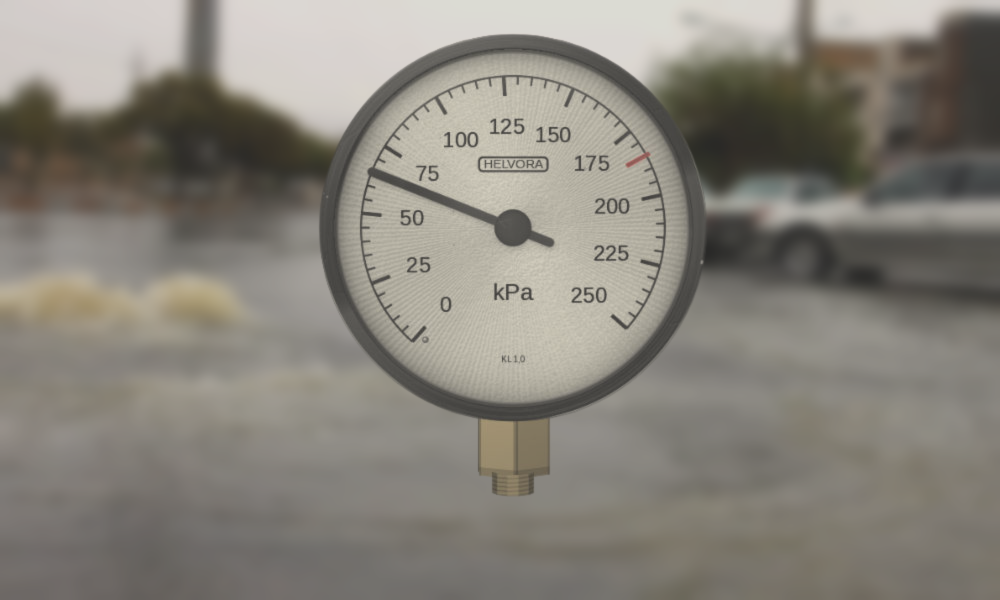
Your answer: 65 kPa
